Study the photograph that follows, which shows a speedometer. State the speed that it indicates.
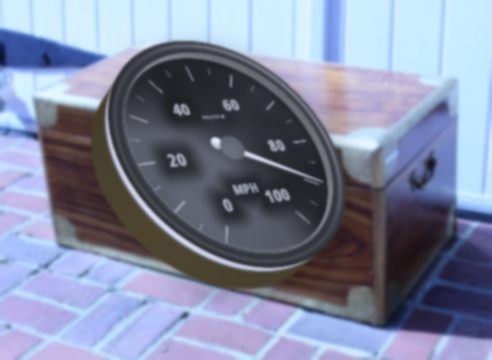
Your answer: 90 mph
